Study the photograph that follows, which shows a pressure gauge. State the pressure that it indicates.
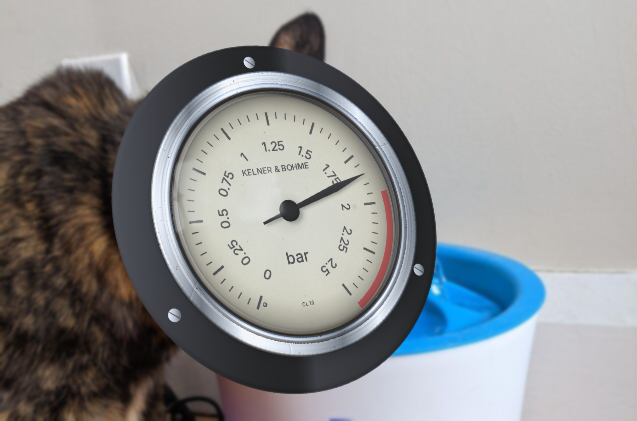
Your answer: 1.85 bar
